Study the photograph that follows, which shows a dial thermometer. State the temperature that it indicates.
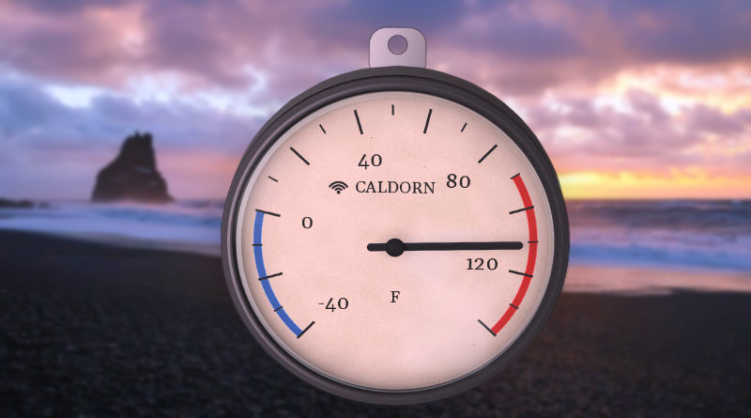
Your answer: 110 °F
